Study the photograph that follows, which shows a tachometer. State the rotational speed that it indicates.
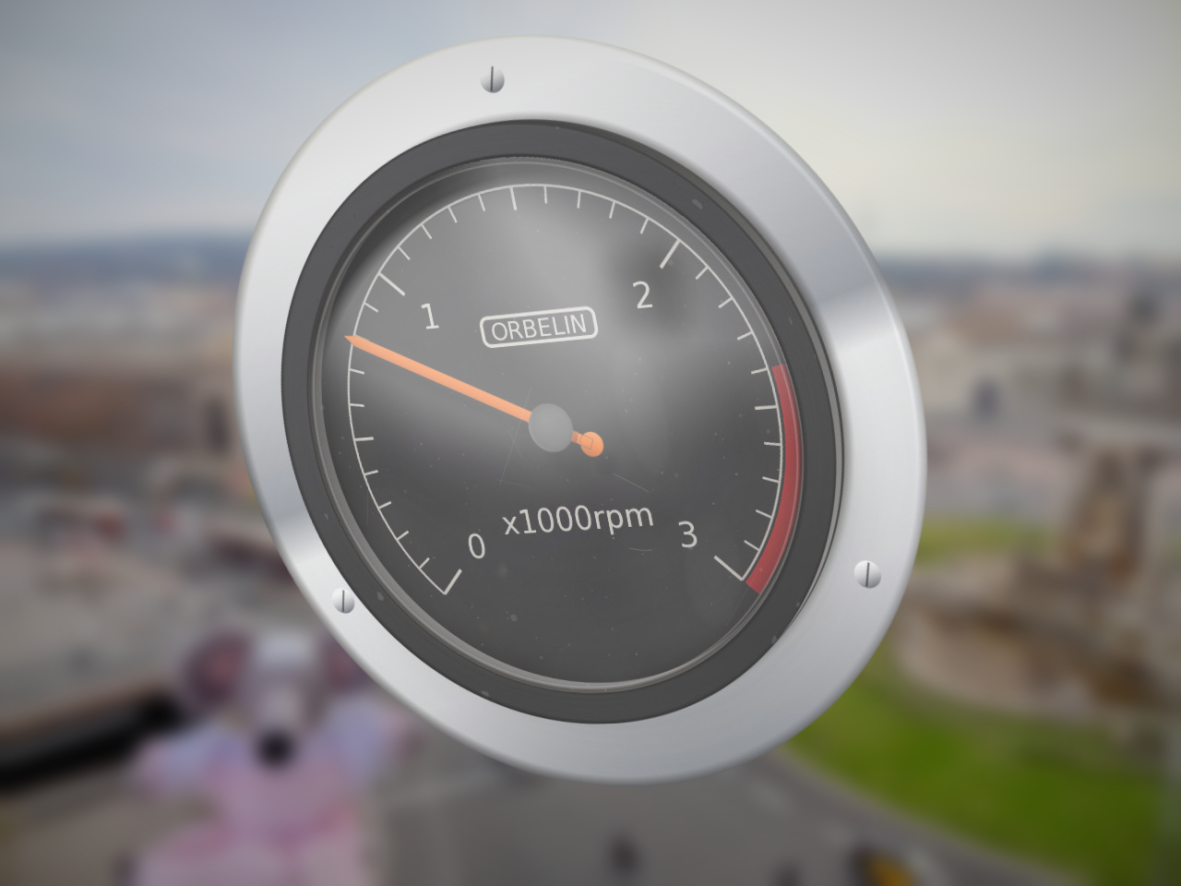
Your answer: 800 rpm
